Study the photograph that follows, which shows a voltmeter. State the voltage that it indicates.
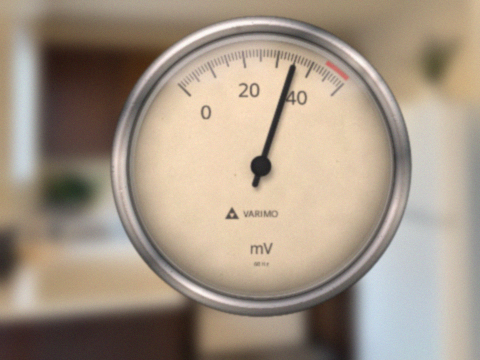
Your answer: 35 mV
